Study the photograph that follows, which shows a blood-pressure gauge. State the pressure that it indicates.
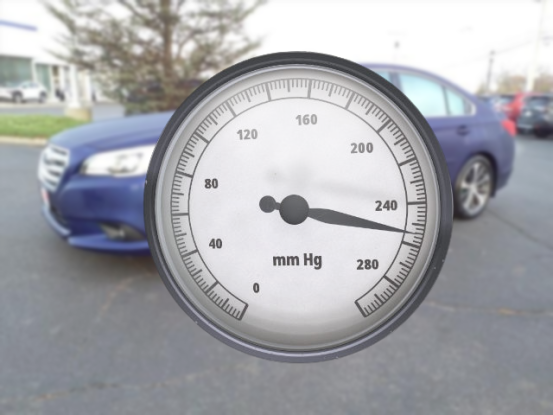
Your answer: 254 mmHg
